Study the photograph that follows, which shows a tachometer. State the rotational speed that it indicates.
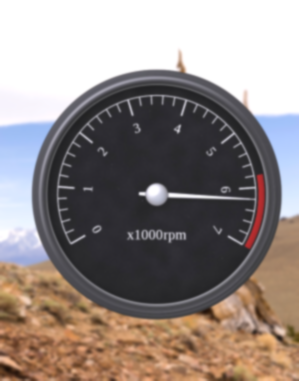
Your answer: 6200 rpm
